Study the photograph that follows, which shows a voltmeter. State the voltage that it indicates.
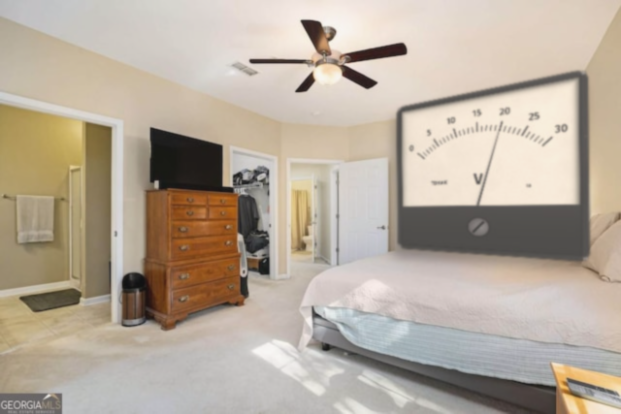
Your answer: 20 V
